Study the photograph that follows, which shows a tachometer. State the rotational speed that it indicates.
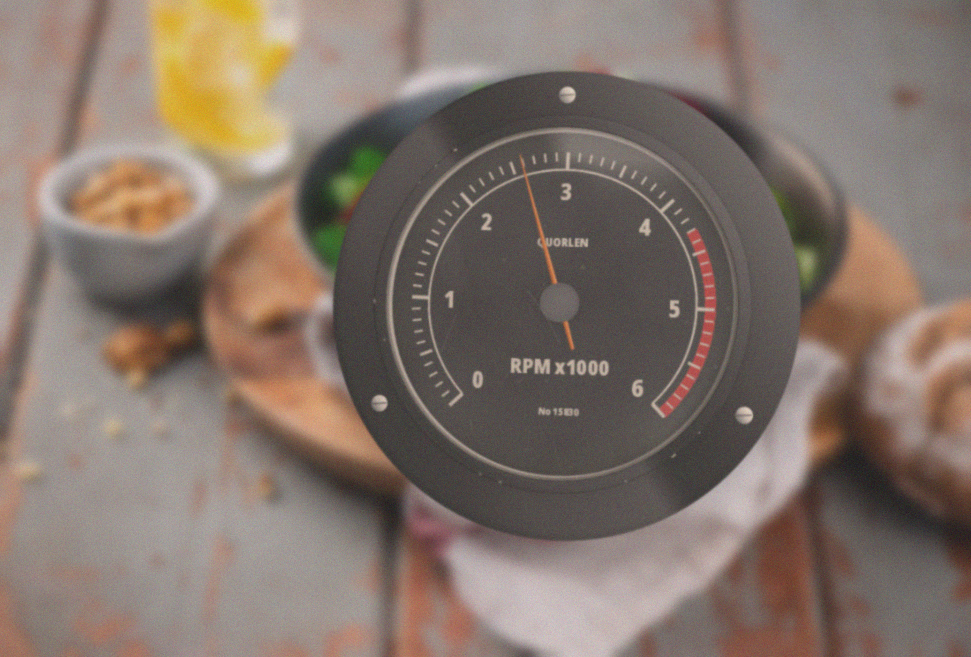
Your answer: 2600 rpm
